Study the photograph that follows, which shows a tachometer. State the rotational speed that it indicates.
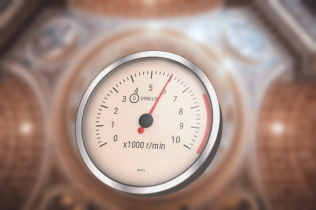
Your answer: 6000 rpm
